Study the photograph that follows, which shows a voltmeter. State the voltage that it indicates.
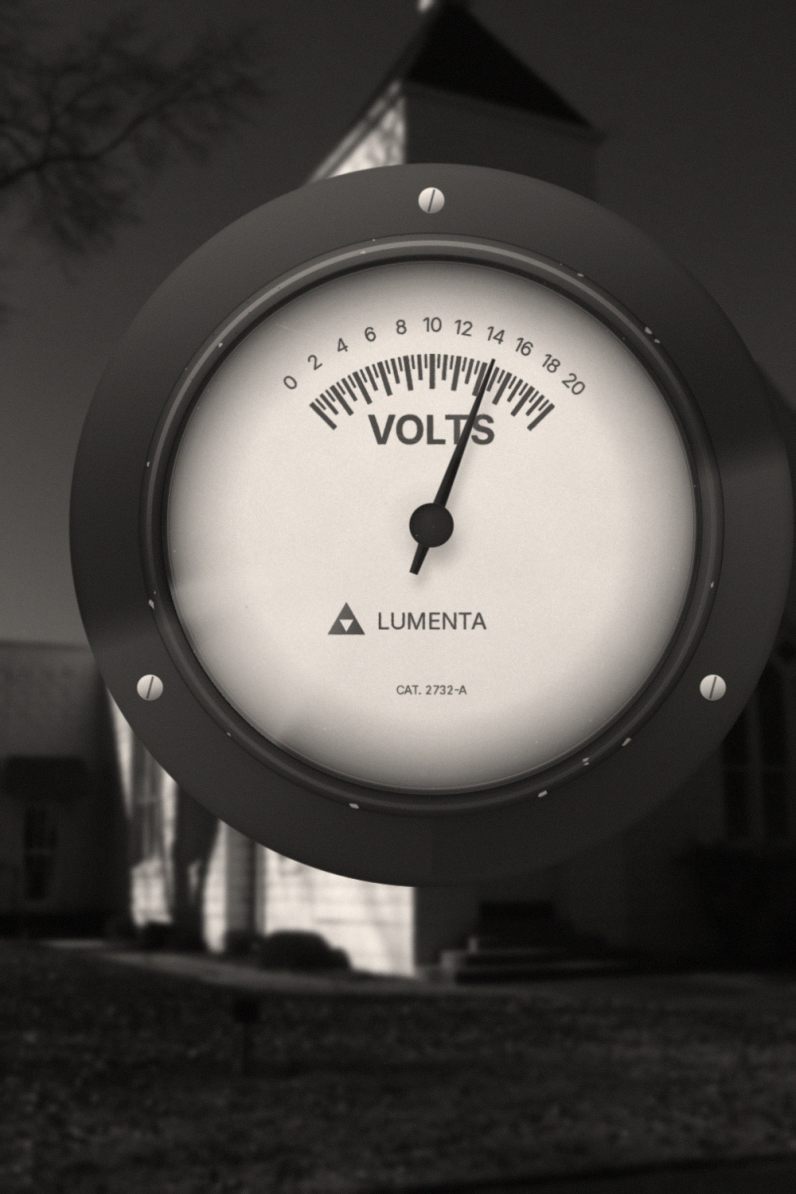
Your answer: 14.5 V
